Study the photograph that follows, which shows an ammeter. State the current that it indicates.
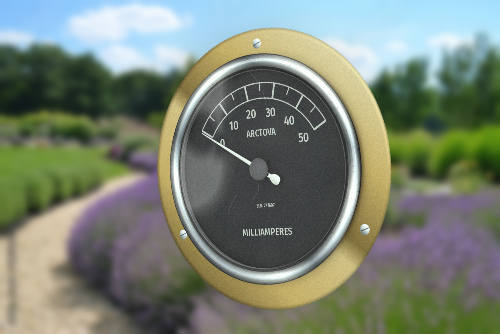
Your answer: 0 mA
